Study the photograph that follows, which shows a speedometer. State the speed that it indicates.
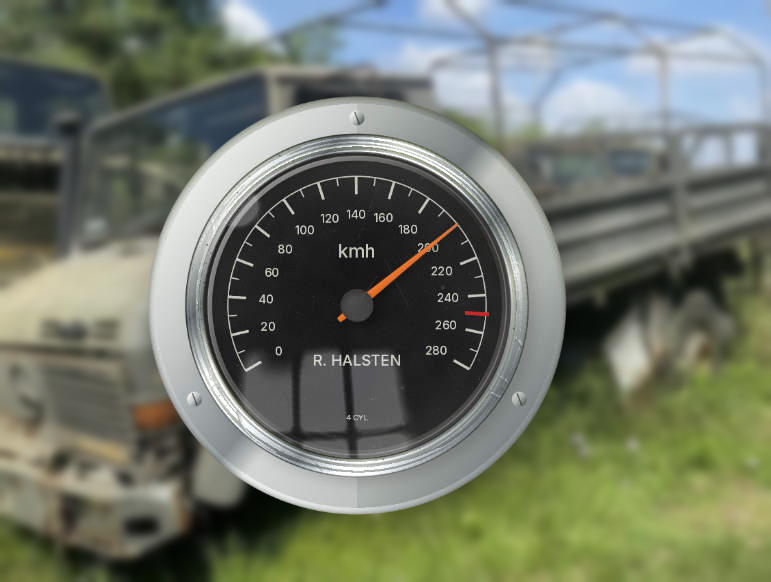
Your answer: 200 km/h
